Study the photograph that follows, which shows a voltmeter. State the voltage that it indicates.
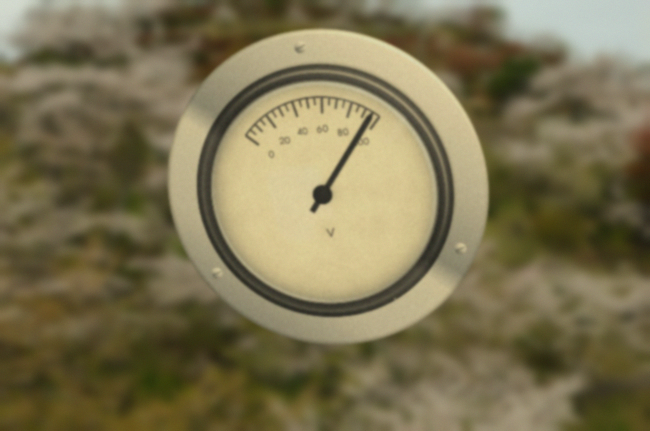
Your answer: 95 V
